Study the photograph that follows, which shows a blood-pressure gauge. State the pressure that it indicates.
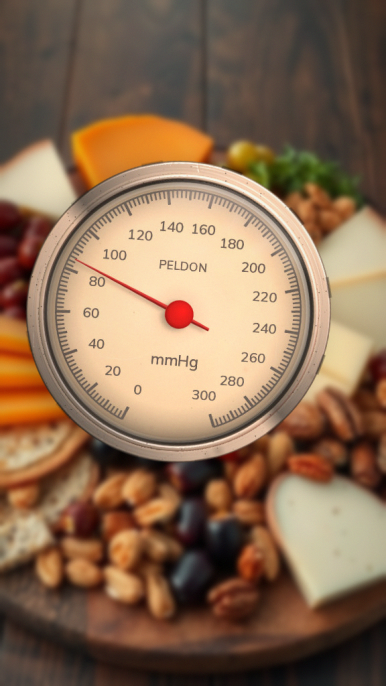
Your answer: 86 mmHg
